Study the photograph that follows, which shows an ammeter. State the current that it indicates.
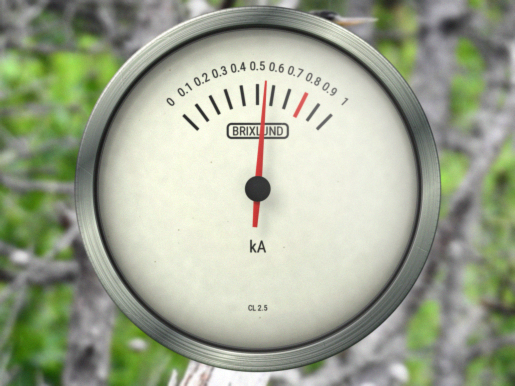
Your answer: 0.55 kA
